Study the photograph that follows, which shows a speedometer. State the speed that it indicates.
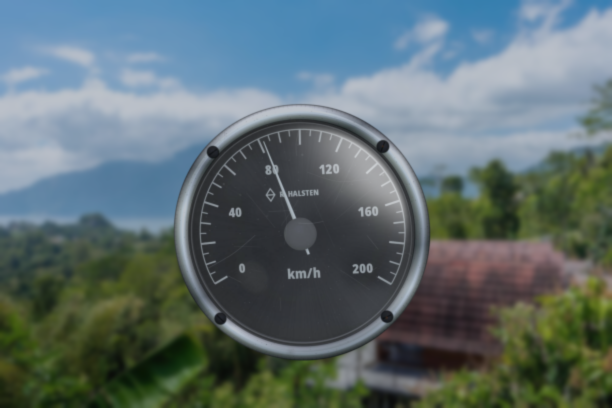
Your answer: 82.5 km/h
